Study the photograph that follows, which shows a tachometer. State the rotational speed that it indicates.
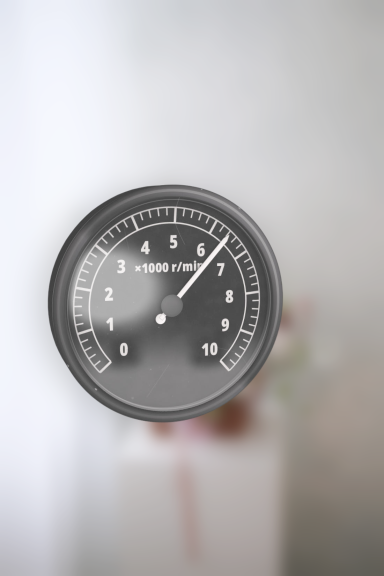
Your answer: 6400 rpm
